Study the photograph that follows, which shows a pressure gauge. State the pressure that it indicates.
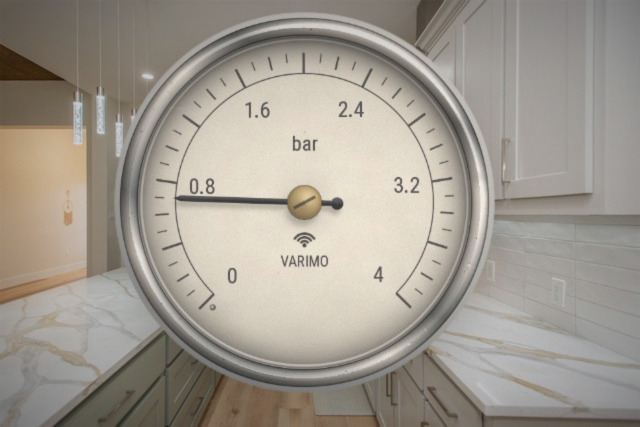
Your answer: 0.7 bar
